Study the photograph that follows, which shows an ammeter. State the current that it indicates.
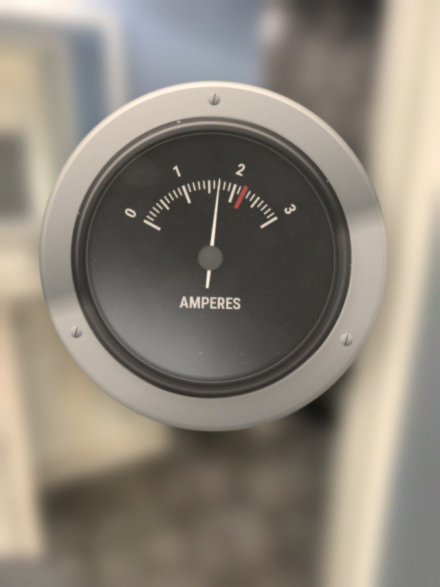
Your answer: 1.7 A
